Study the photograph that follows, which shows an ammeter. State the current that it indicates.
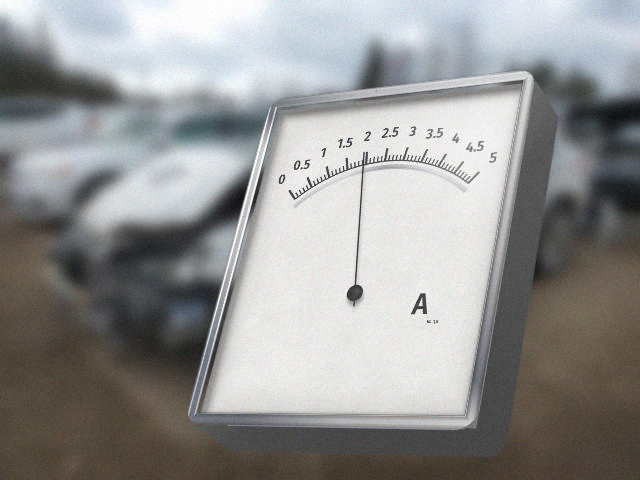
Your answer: 2 A
